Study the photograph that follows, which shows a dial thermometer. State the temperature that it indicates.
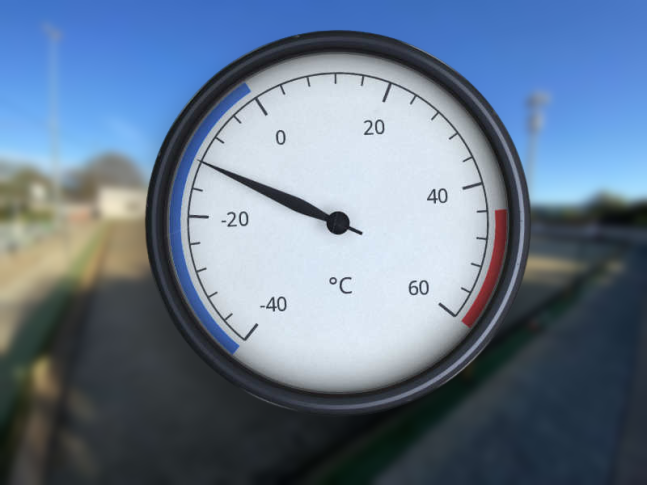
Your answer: -12 °C
